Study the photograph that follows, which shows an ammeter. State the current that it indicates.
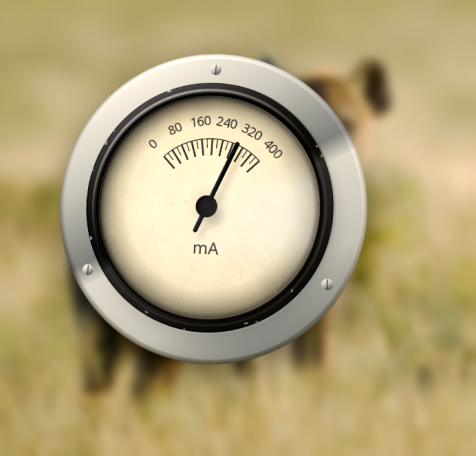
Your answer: 300 mA
